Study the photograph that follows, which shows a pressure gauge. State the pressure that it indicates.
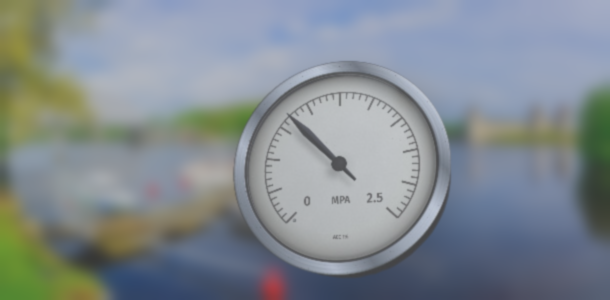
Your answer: 0.85 MPa
